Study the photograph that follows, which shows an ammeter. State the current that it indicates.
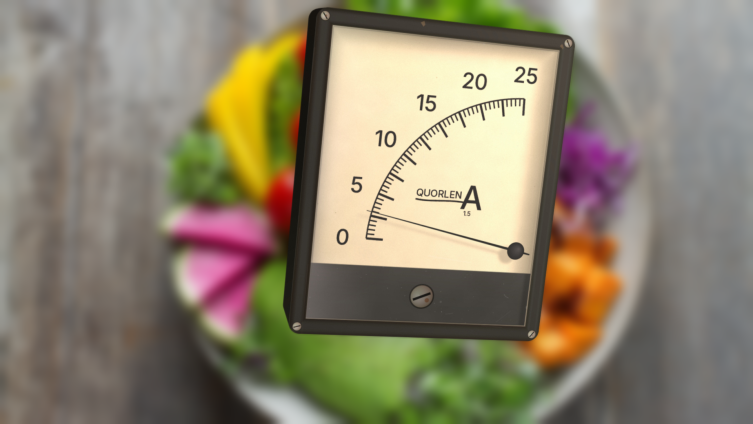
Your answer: 3 A
